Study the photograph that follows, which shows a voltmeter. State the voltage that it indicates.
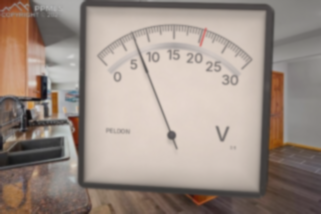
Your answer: 7.5 V
